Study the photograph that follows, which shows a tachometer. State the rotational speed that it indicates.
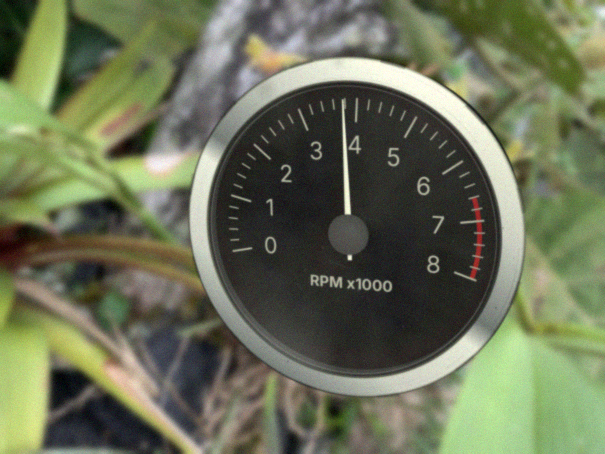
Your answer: 3800 rpm
